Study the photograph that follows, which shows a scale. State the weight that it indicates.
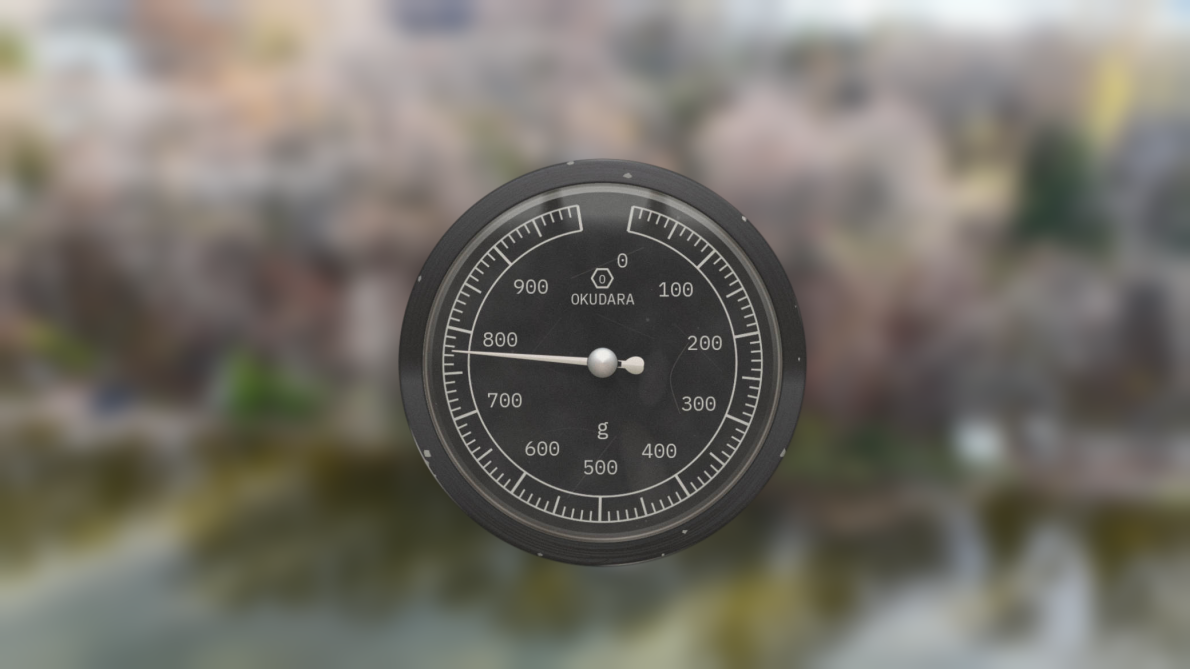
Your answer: 775 g
